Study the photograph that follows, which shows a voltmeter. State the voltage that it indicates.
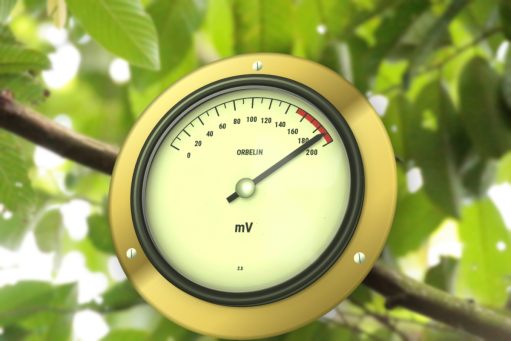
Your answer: 190 mV
